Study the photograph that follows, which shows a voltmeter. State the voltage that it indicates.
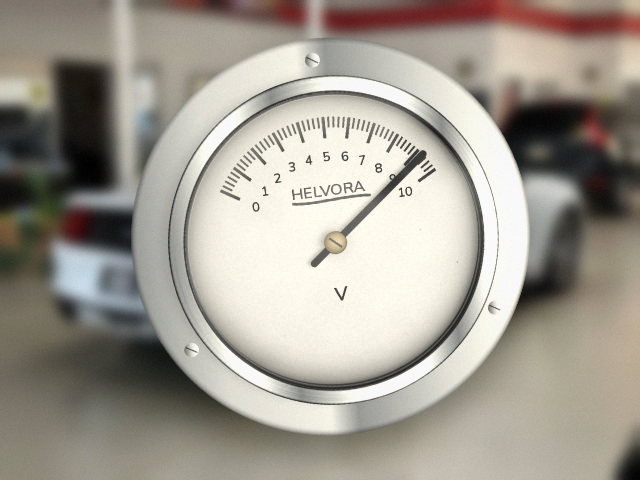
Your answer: 9.2 V
